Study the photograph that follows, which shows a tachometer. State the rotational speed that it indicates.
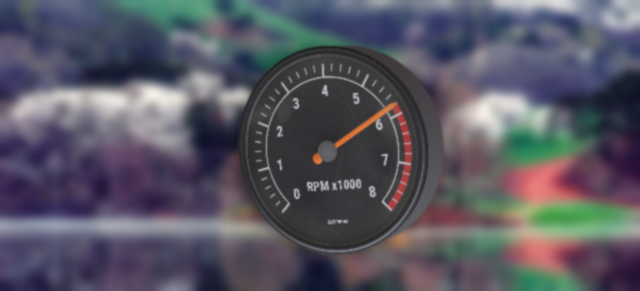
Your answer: 5800 rpm
